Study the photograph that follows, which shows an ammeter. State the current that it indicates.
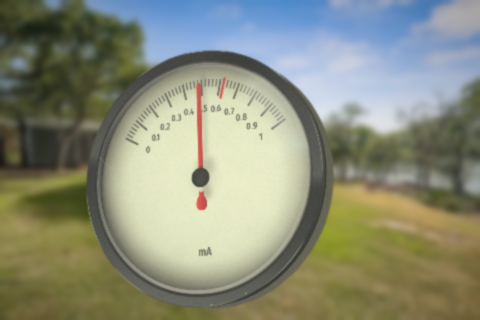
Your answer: 0.5 mA
